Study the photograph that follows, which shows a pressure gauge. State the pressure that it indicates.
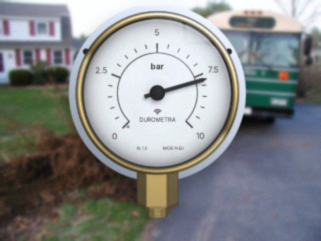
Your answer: 7.75 bar
